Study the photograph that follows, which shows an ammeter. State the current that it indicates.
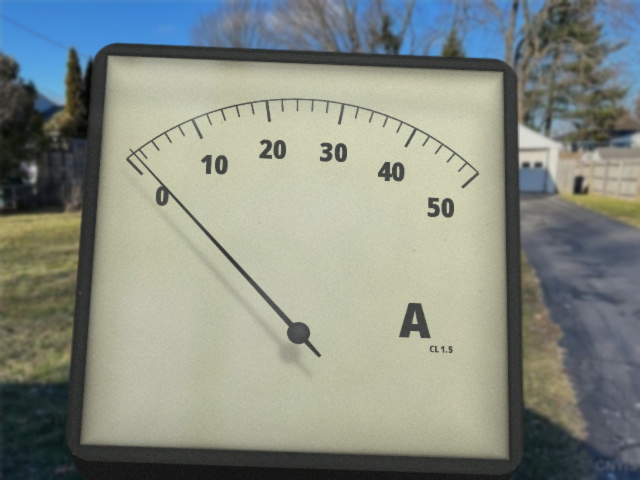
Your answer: 1 A
